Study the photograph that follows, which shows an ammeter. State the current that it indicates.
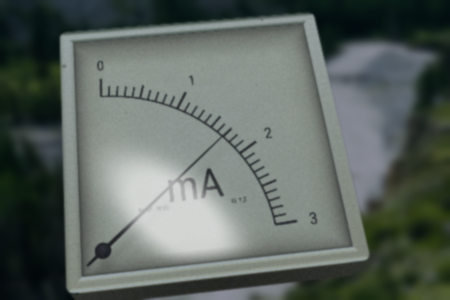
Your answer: 1.7 mA
